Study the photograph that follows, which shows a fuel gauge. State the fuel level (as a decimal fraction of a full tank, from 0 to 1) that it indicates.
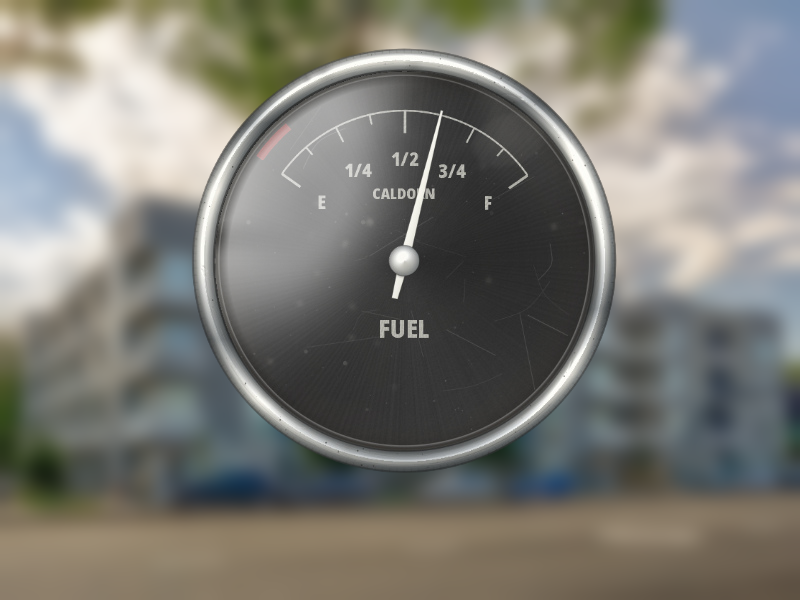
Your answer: 0.625
